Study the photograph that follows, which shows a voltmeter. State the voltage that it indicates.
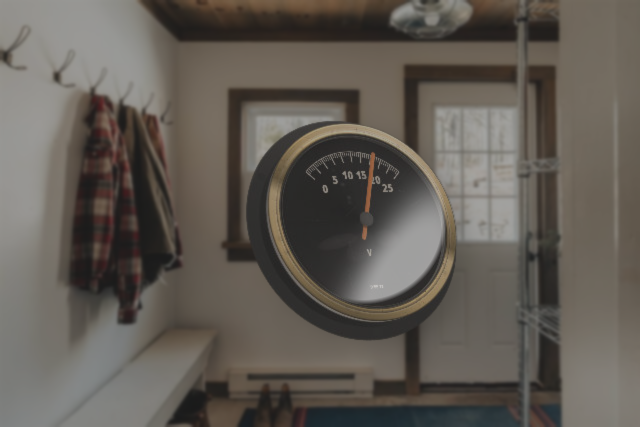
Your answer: 17.5 V
